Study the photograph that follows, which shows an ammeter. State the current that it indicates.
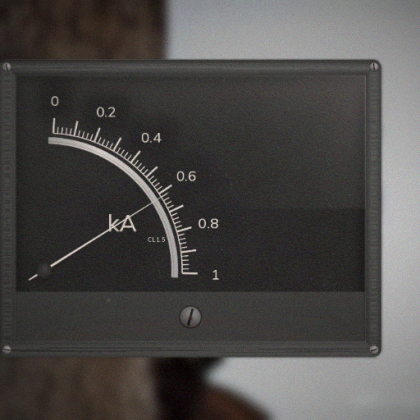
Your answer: 0.62 kA
